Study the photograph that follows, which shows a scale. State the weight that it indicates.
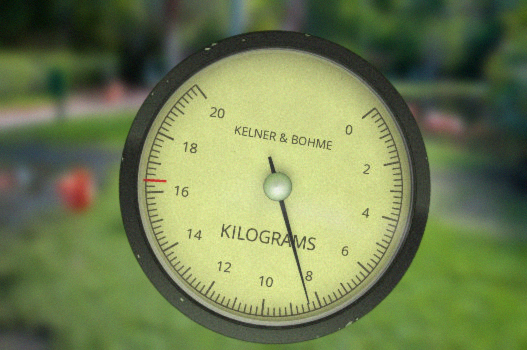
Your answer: 8.4 kg
